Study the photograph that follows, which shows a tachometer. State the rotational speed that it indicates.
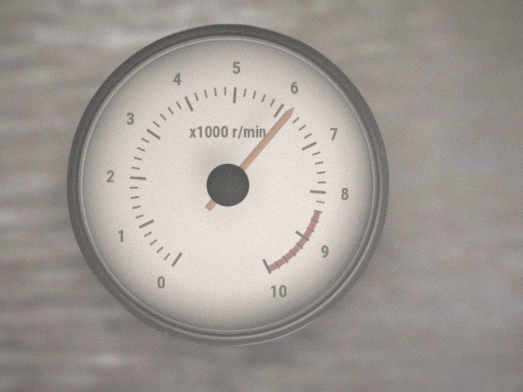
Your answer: 6200 rpm
